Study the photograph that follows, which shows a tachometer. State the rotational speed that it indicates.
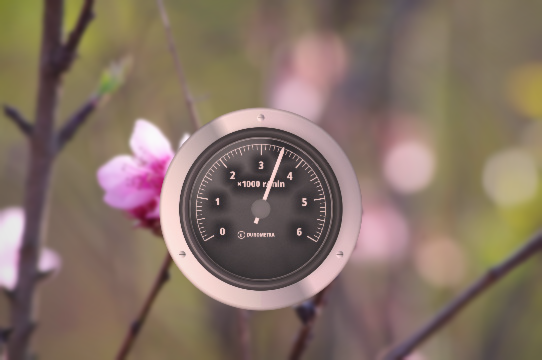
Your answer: 3500 rpm
